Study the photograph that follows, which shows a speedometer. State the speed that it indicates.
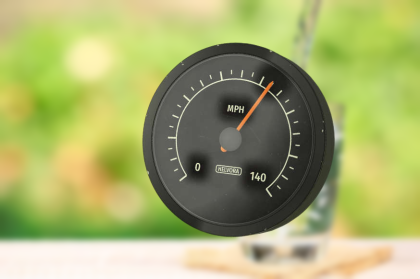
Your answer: 85 mph
